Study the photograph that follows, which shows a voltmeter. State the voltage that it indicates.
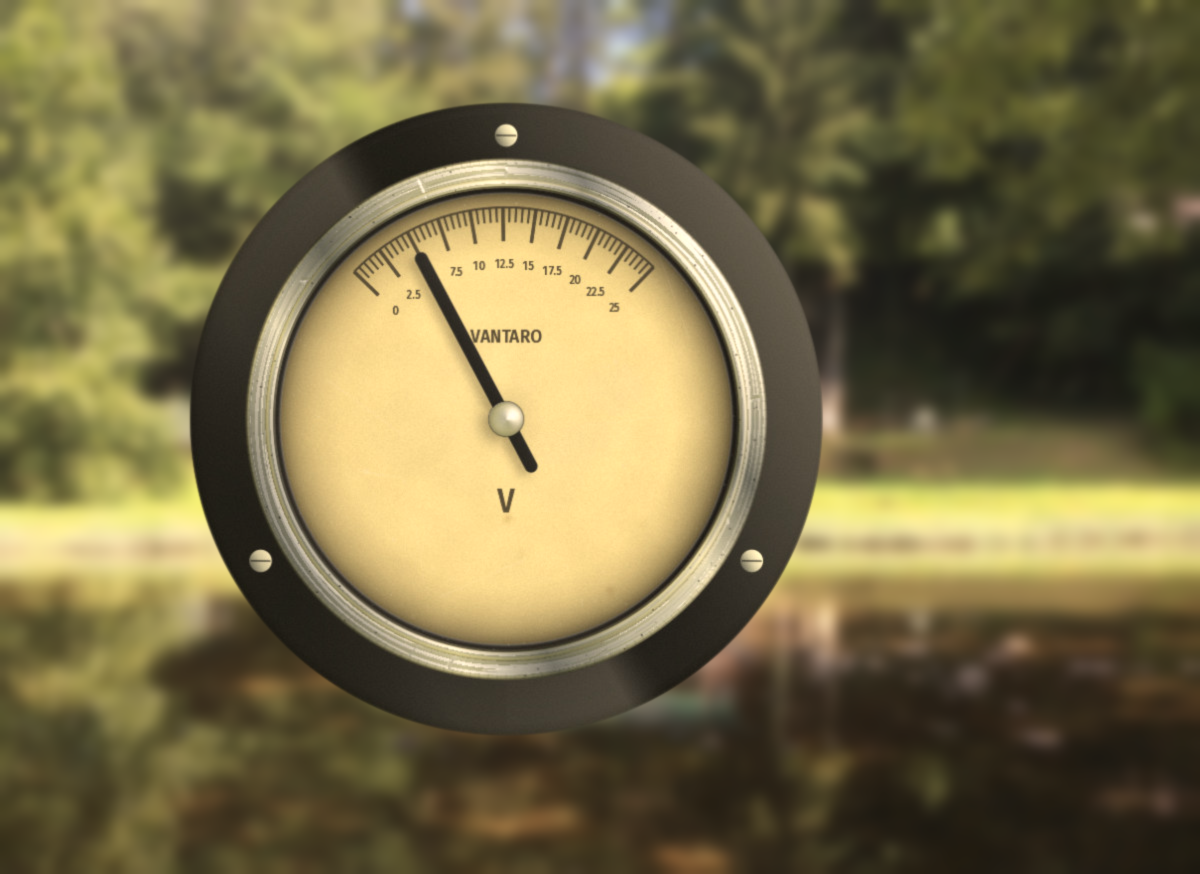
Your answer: 5 V
